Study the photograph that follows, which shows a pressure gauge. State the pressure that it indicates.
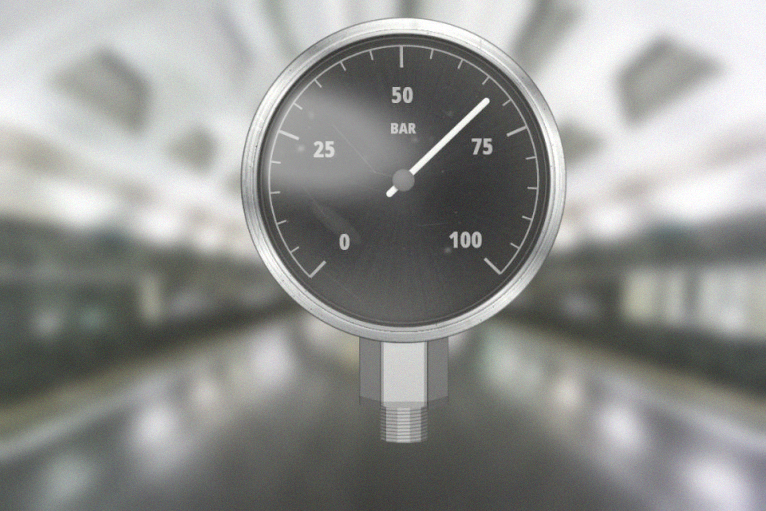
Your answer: 67.5 bar
